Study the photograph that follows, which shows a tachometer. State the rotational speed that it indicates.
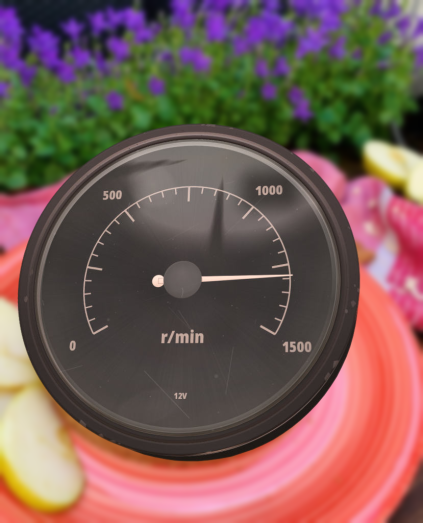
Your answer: 1300 rpm
